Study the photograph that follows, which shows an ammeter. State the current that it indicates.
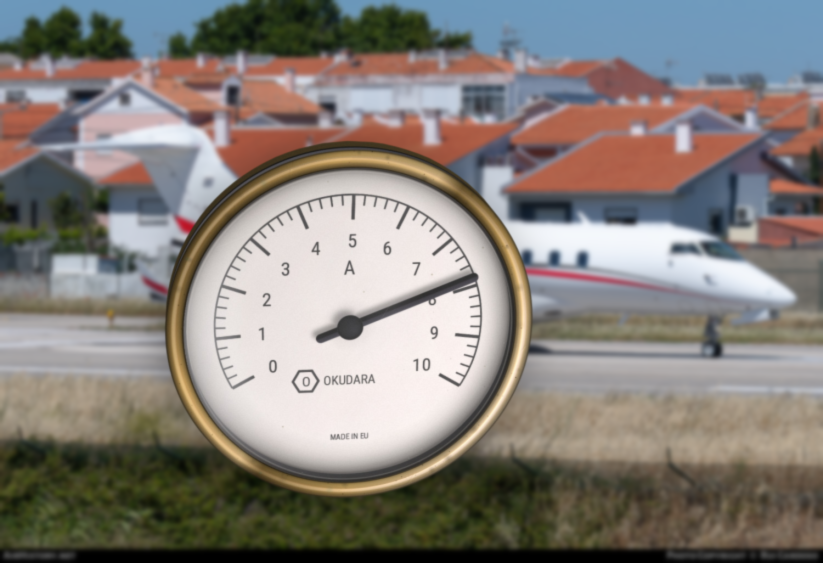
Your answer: 7.8 A
